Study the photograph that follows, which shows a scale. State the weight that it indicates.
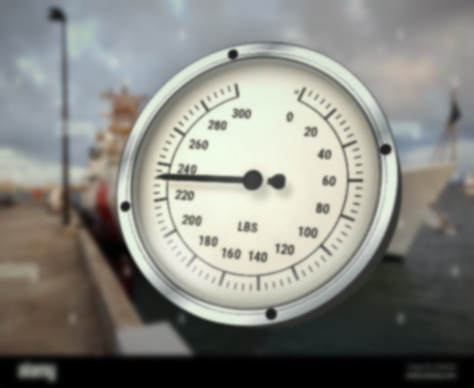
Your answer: 232 lb
